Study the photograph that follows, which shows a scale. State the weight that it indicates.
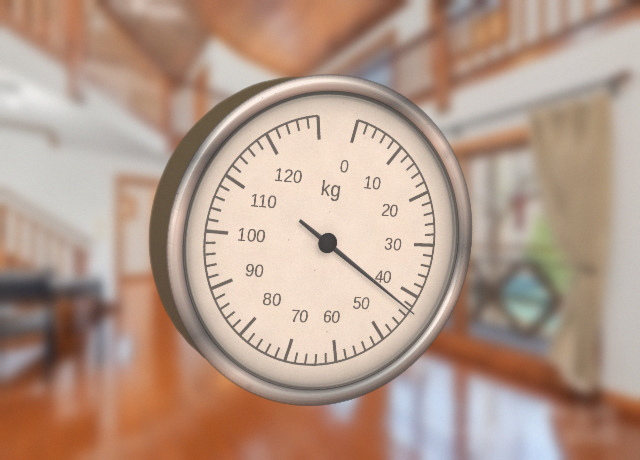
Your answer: 43 kg
